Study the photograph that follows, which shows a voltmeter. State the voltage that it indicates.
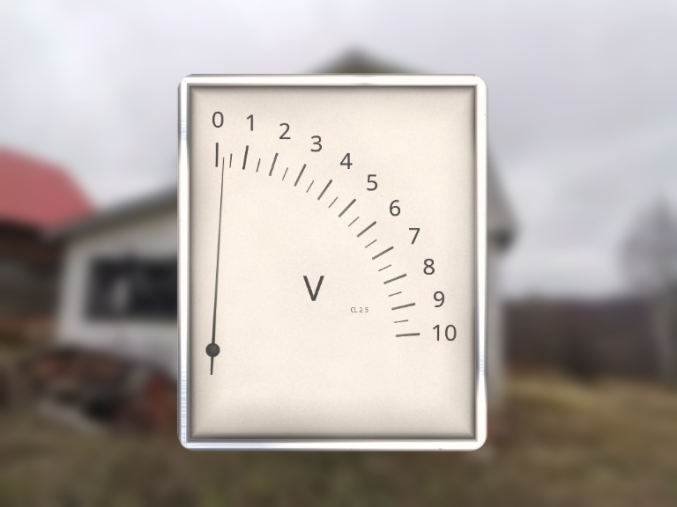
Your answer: 0.25 V
